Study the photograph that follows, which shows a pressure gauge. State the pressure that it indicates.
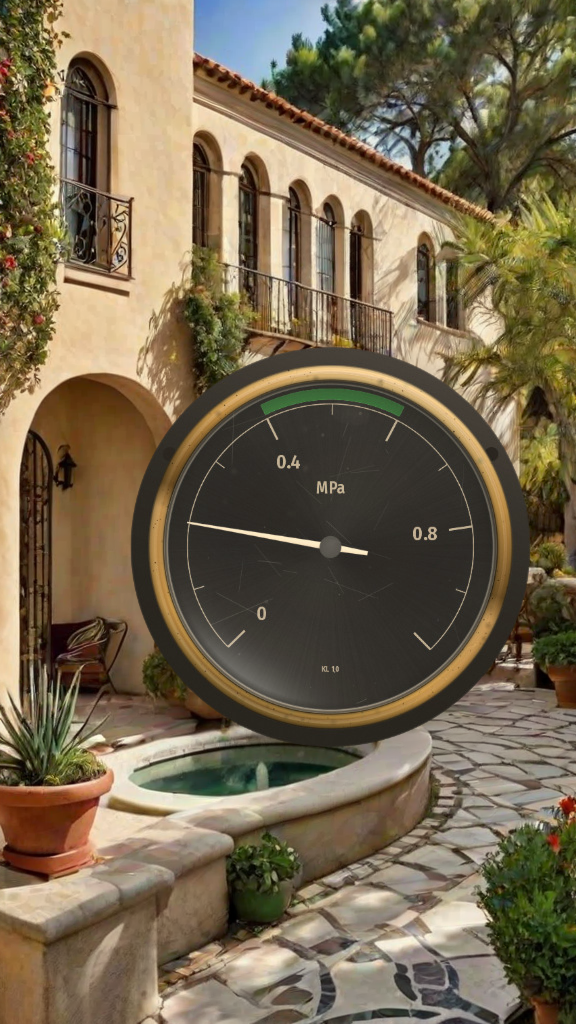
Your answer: 0.2 MPa
